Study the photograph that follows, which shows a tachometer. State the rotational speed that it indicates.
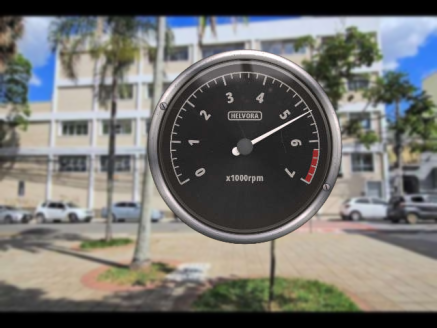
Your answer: 5300 rpm
